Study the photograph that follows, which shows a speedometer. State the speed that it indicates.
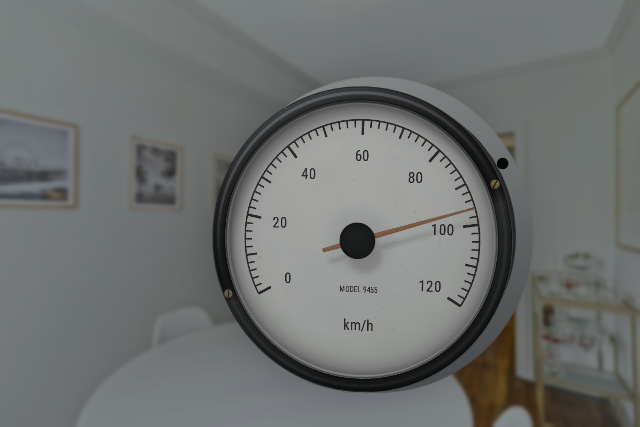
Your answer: 96 km/h
